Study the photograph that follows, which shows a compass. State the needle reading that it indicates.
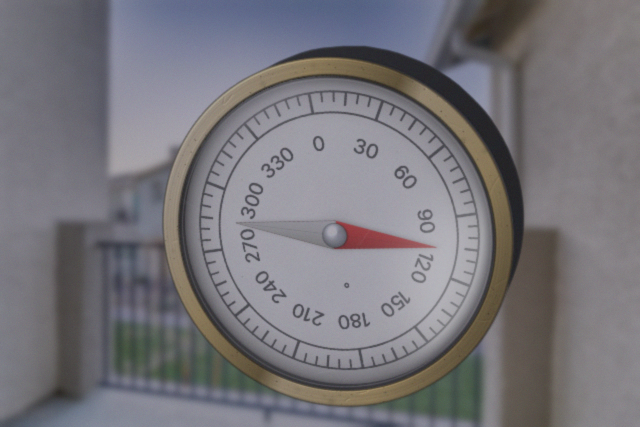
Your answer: 105 °
